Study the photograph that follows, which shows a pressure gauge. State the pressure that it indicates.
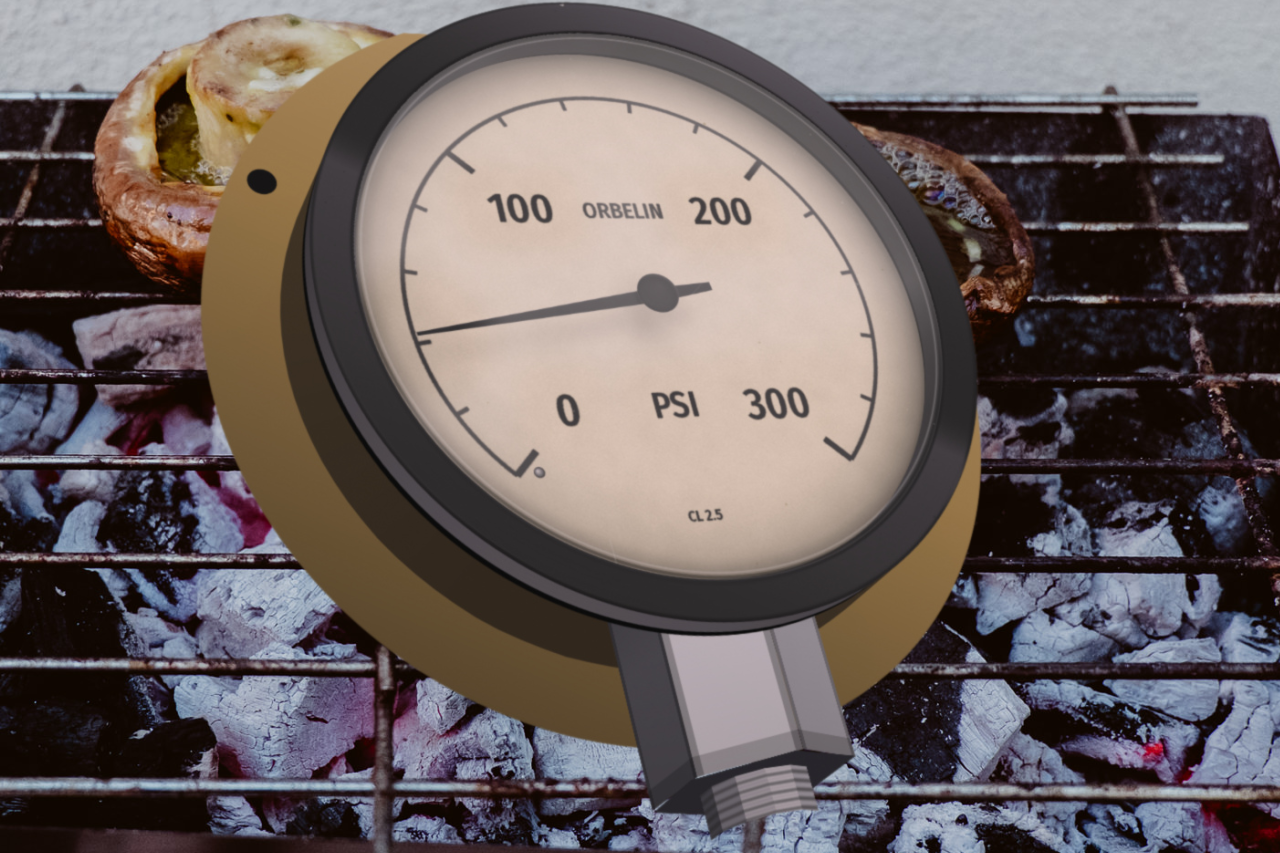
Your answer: 40 psi
